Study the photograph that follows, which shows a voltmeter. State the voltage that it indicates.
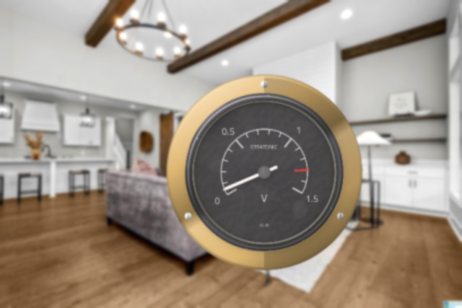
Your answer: 0.05 V
